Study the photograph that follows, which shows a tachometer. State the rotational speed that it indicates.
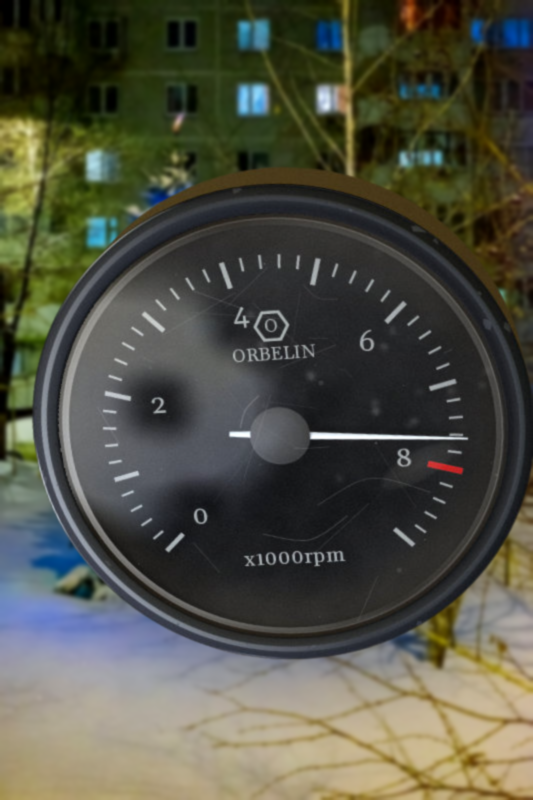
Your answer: 7600 rpm
